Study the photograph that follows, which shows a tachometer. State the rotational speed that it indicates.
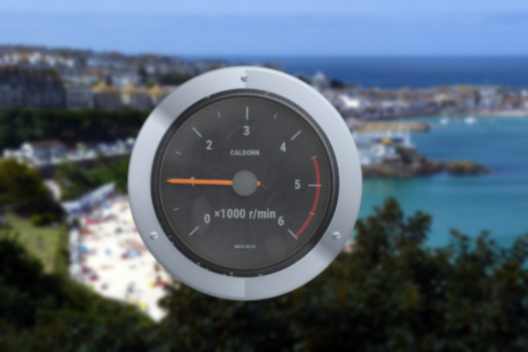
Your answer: 1000 rpm
